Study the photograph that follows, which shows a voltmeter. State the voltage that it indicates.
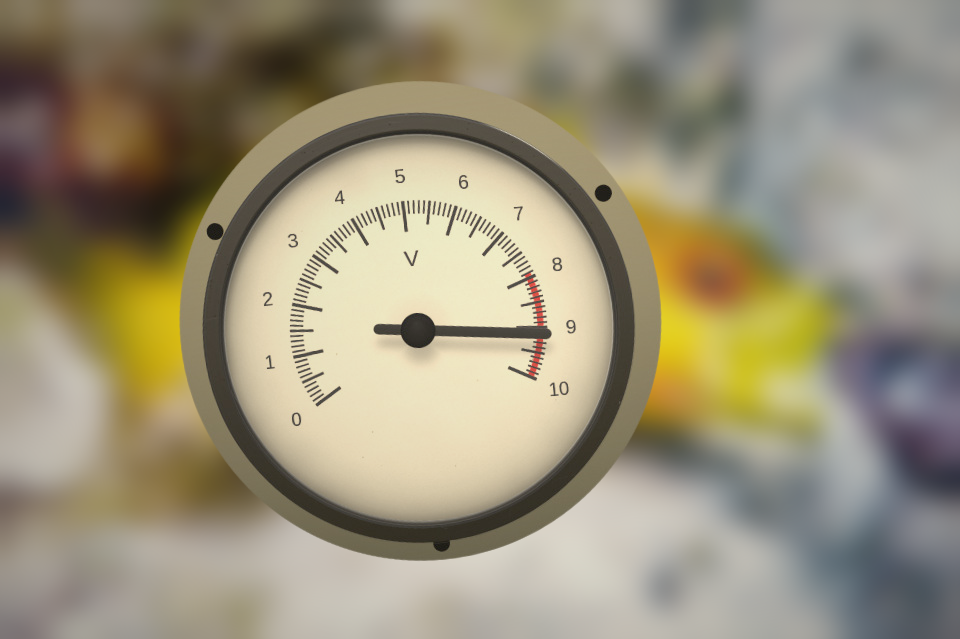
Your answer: 9.1 V
